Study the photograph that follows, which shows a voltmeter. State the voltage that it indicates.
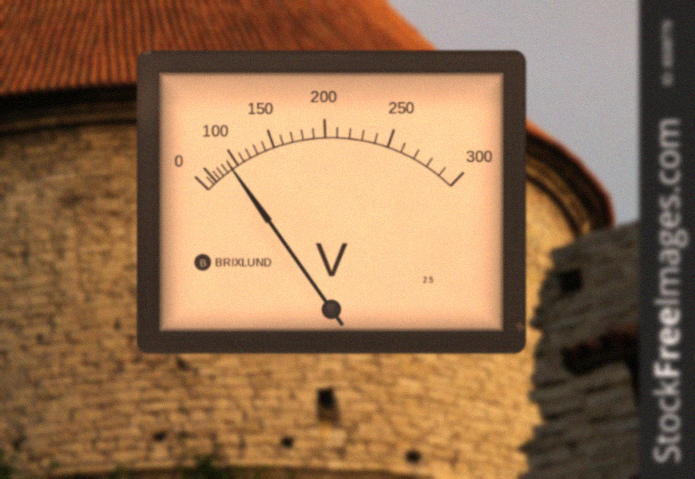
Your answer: 90 V
